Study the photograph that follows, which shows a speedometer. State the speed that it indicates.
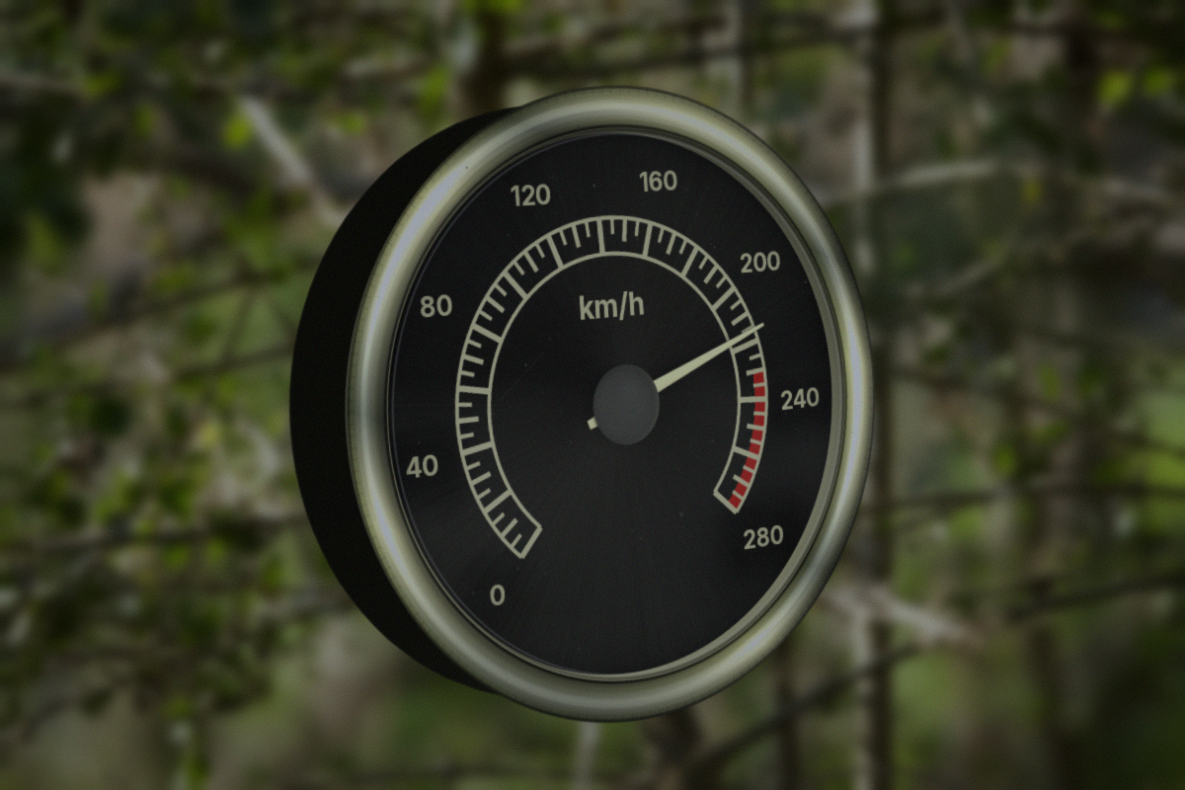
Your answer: 215 km/h
